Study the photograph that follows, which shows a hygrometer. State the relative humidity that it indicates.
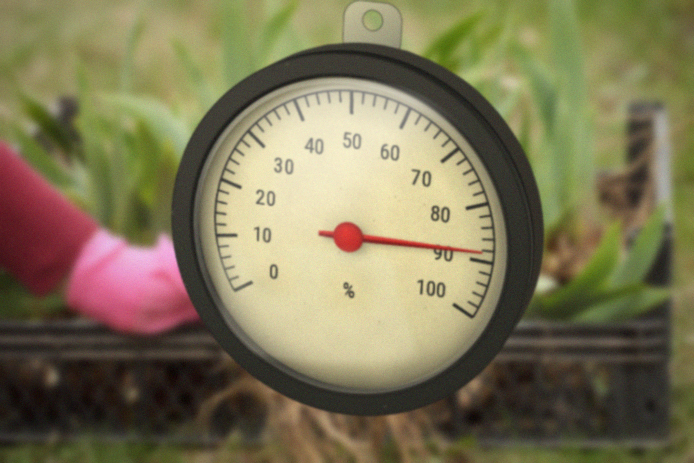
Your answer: 88 %
